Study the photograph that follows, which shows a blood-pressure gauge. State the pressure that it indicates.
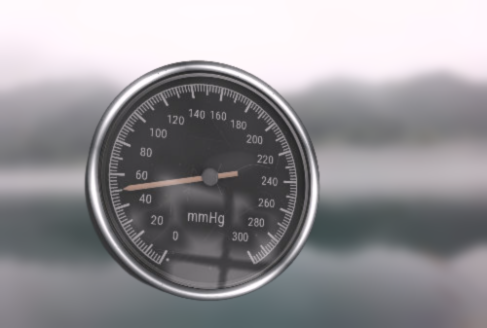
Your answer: 50 mmHg
